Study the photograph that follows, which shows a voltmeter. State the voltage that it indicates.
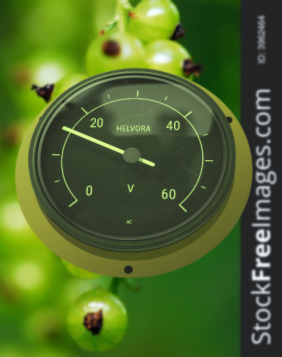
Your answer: 15 V
